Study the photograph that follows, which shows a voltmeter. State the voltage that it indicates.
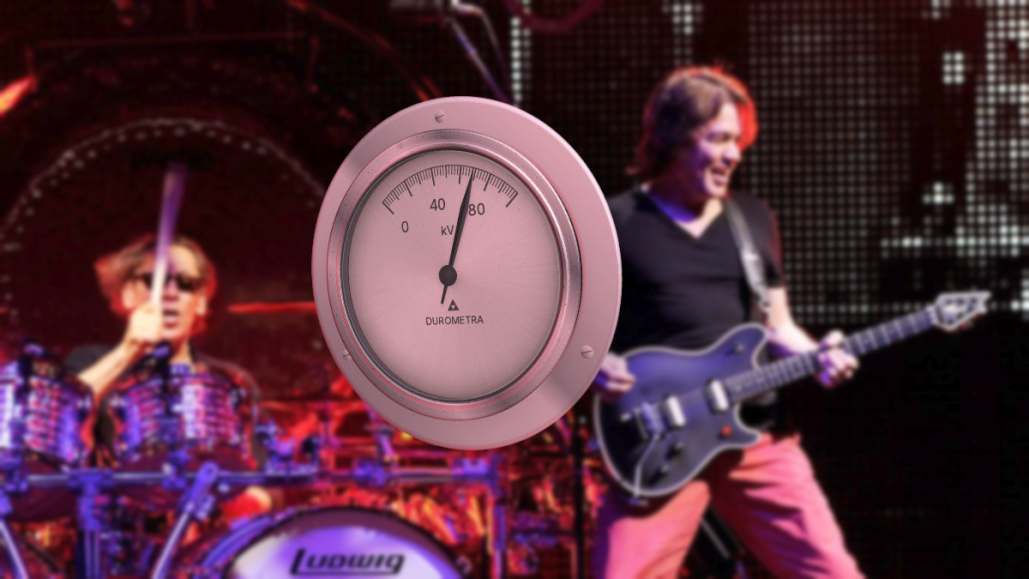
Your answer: 70 kV
